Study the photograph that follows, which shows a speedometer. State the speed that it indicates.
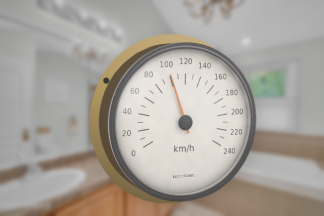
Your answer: 100 km/h
